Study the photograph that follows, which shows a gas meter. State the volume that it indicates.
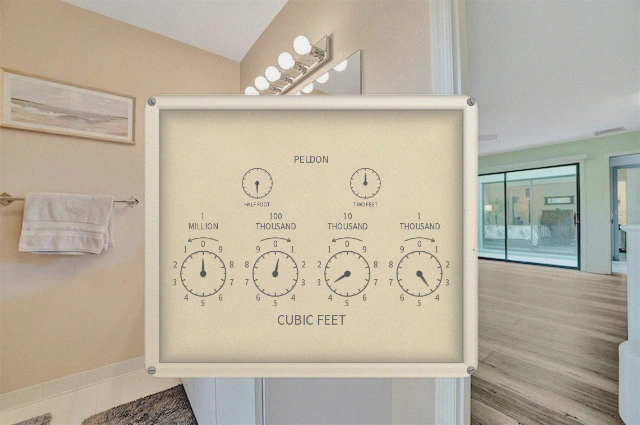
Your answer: 3400 ft³
